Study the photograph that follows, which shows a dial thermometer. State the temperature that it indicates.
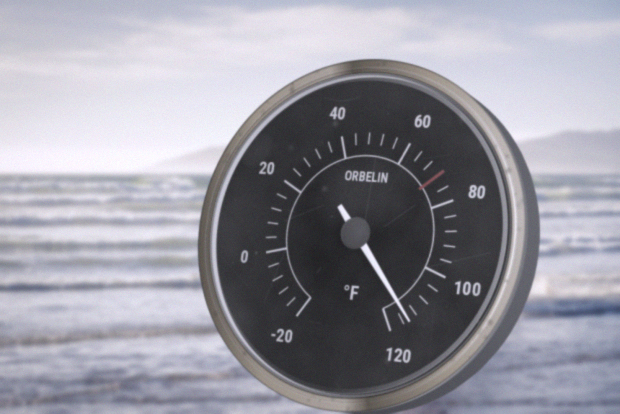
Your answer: 114 °F
